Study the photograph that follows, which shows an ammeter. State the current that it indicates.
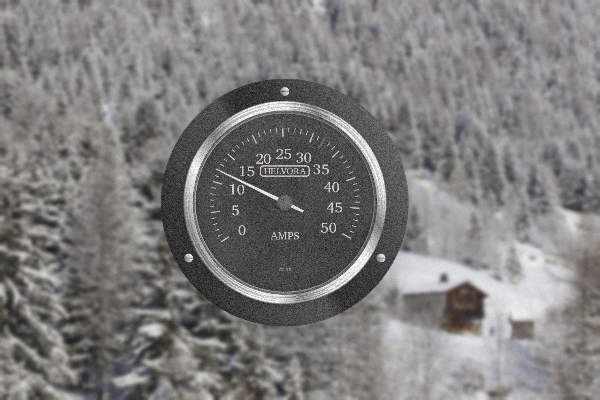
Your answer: 12 A
